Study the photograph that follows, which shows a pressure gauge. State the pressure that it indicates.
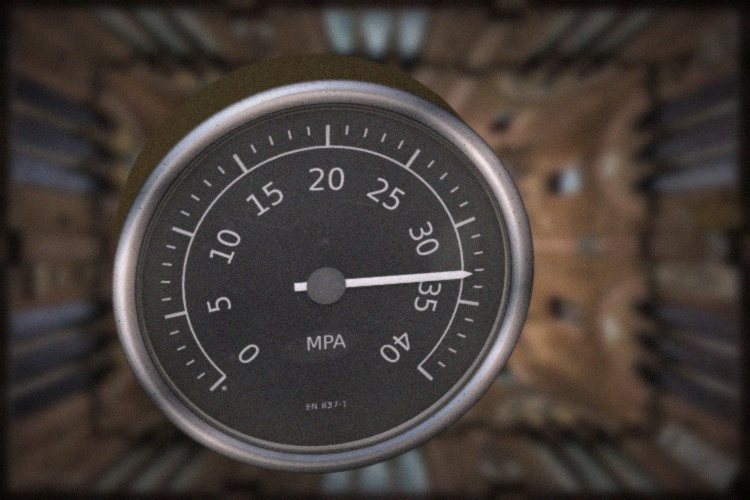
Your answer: 33 MPa
